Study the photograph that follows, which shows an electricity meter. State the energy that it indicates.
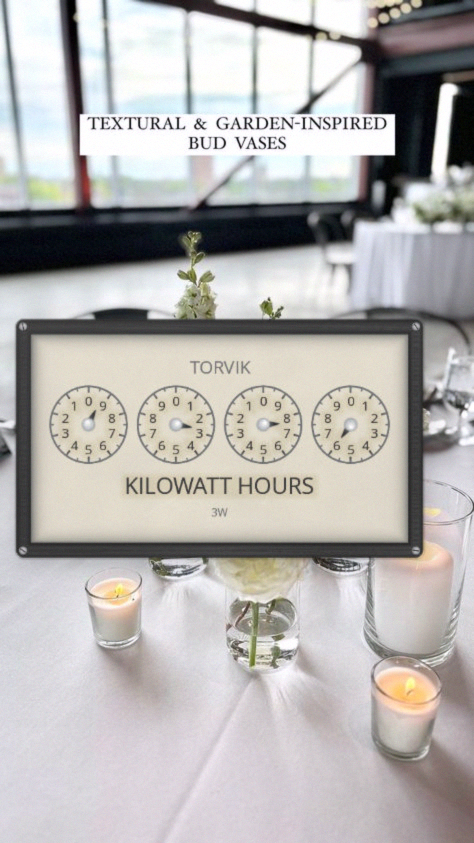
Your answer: 9276 kWh
